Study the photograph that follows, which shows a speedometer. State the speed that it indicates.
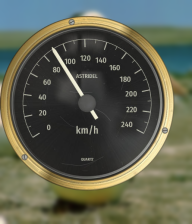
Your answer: 90 km/h
